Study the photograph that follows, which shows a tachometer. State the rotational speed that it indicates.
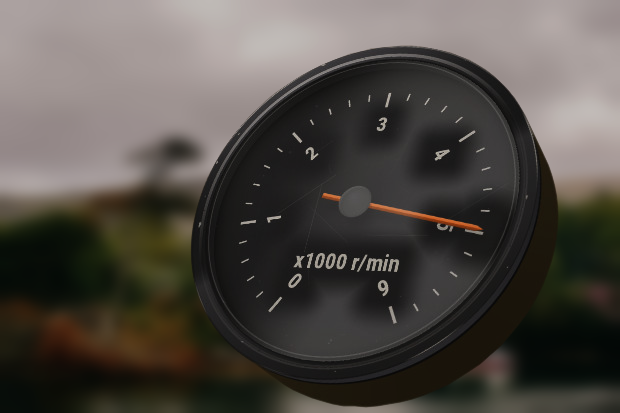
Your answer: 5000 rpm
